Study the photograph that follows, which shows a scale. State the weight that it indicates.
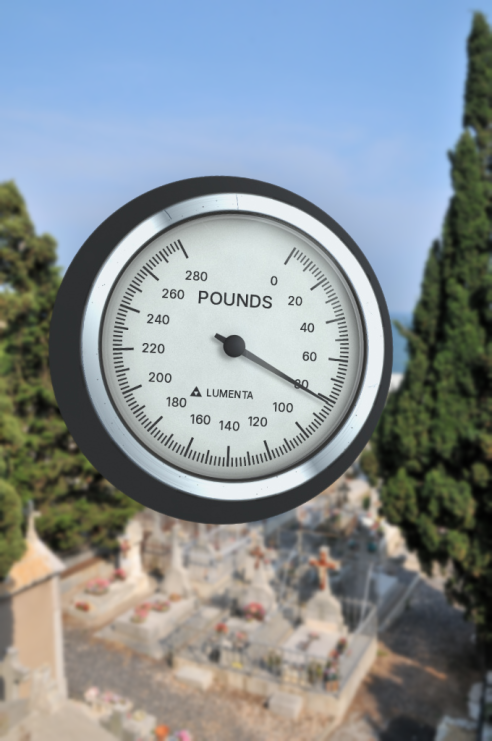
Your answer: 82 lb
